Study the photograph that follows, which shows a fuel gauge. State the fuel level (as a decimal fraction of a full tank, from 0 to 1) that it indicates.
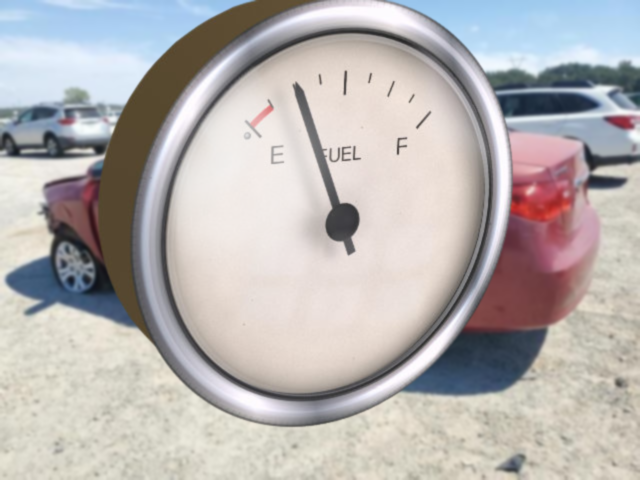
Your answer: 0.25
